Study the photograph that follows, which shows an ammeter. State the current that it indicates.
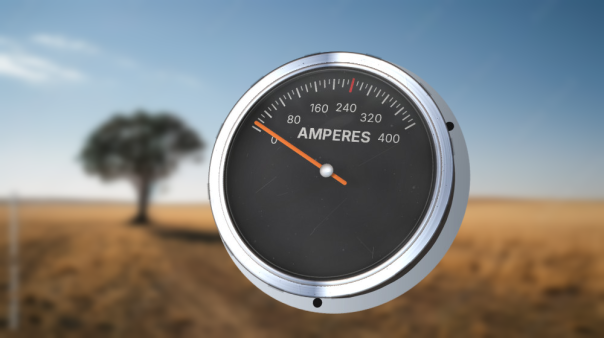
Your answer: 10 A
